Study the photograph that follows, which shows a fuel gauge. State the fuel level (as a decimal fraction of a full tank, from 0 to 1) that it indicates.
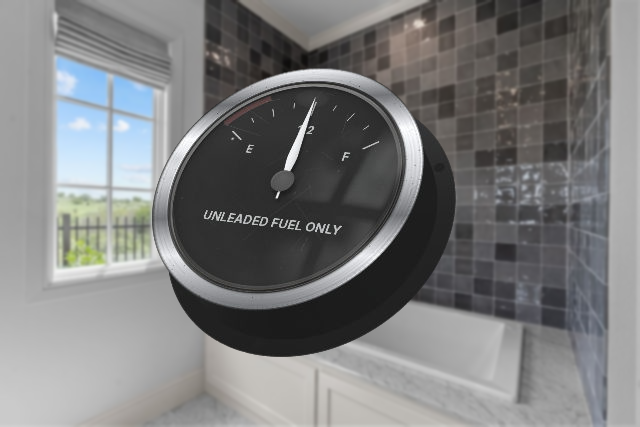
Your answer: 0.5
